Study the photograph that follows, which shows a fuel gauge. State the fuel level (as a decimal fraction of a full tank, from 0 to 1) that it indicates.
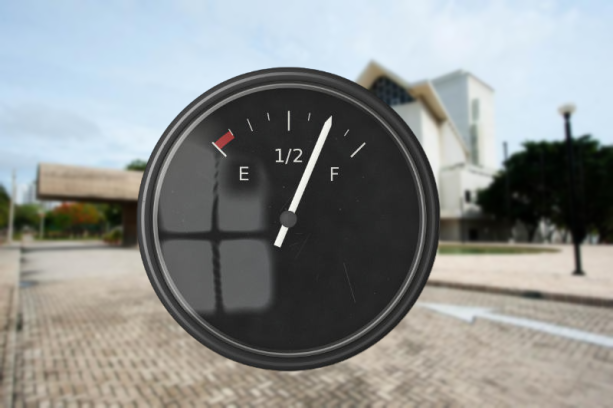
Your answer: 0.75
